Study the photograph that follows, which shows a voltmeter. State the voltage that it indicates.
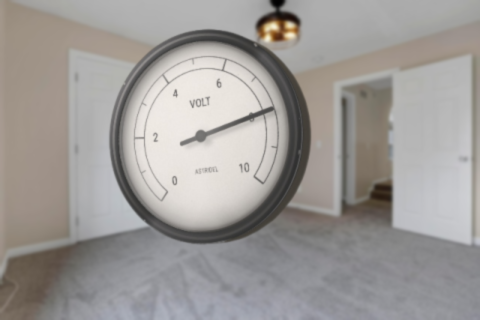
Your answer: 8 V
